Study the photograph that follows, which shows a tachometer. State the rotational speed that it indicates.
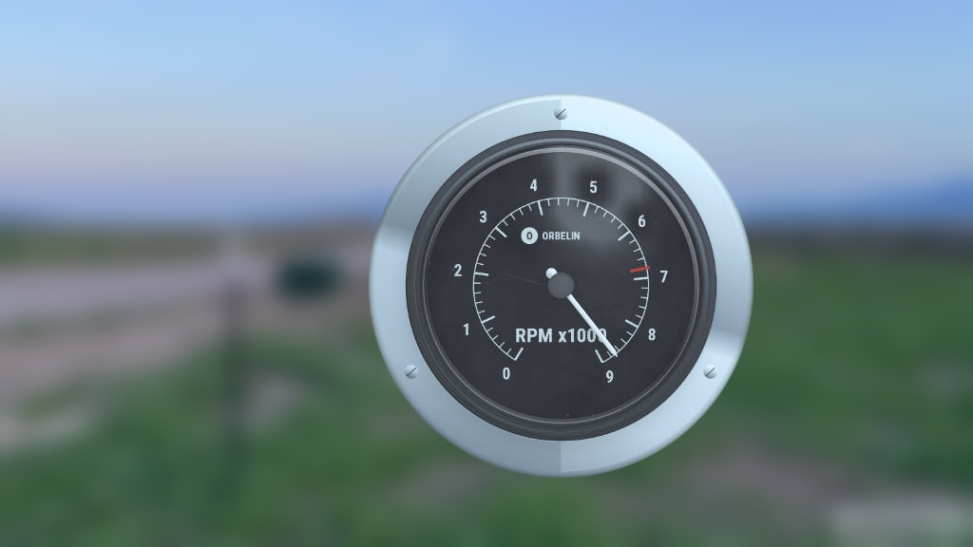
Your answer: 8700 rpm
